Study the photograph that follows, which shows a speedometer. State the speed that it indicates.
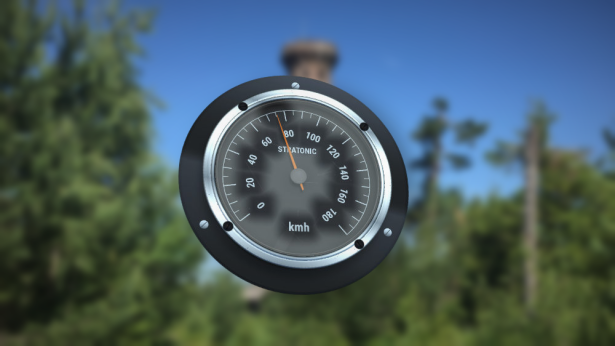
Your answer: 75 km/h
